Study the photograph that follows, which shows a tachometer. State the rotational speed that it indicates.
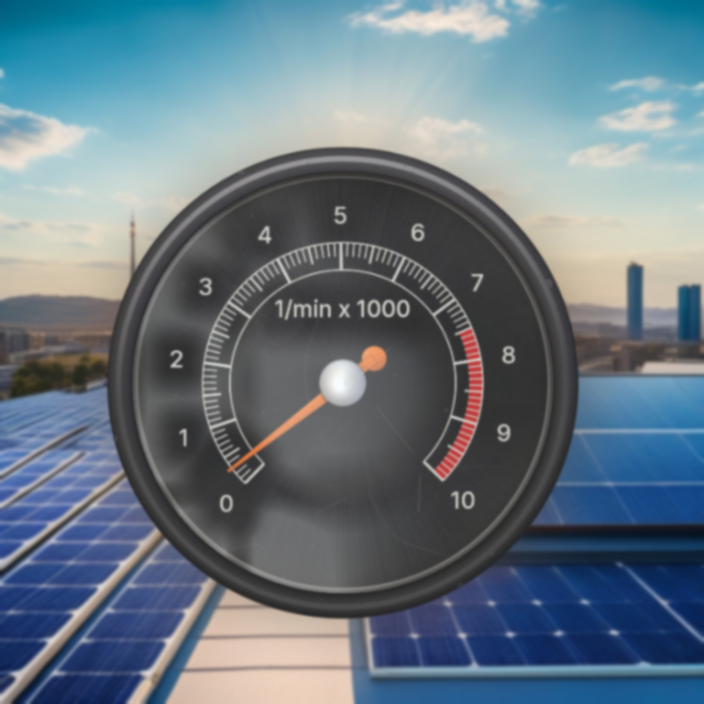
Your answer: 300 rpm
